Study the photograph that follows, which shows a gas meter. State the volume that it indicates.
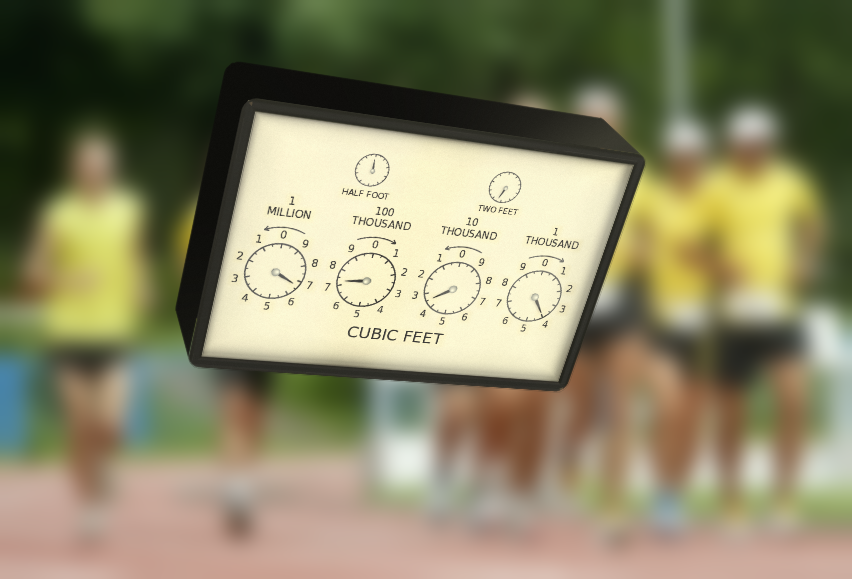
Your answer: 673400 ft³
